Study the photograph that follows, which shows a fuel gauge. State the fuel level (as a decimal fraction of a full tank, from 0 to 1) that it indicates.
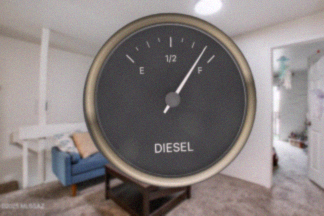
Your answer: 0.875
